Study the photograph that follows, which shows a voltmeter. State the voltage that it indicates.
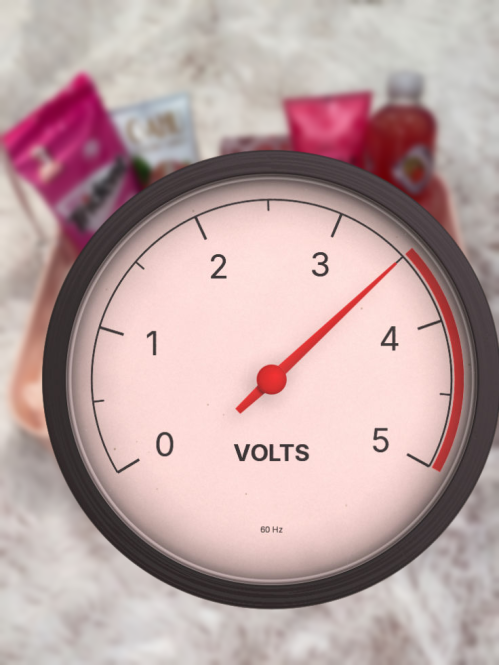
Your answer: 3.5 V
